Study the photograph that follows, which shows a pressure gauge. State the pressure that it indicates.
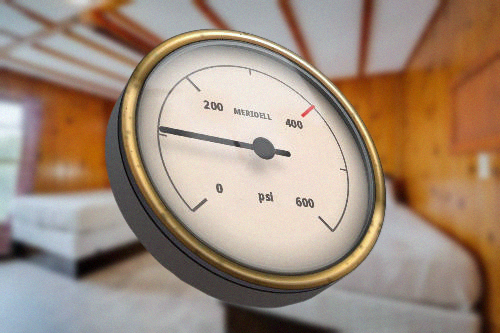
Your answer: 100 psi
